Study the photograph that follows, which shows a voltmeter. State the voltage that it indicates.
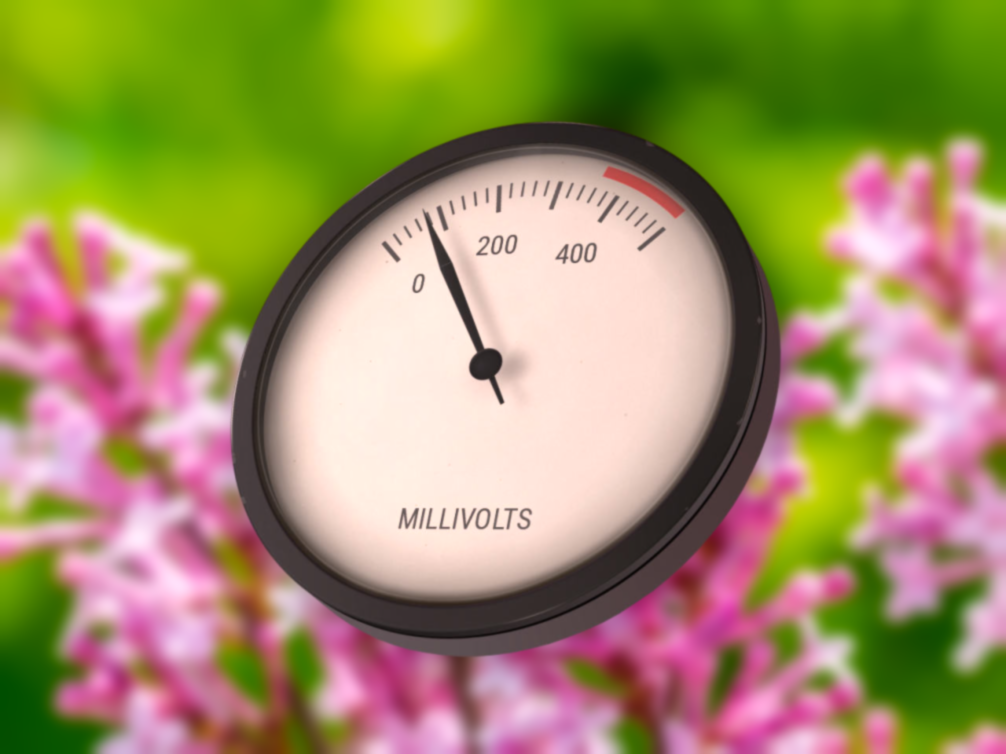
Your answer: 80 mV
